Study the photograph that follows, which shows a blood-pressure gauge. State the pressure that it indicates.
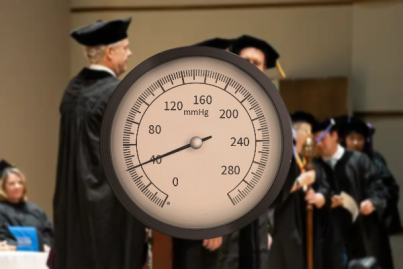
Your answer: 40 mmHg
